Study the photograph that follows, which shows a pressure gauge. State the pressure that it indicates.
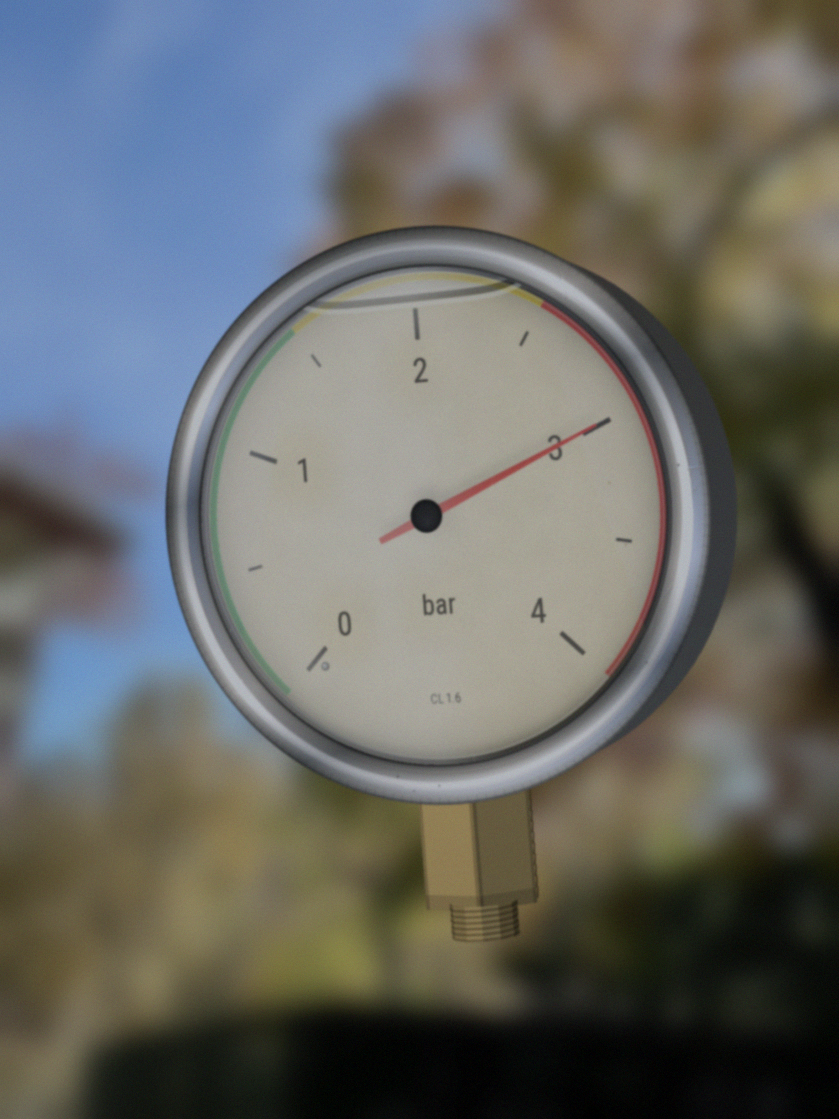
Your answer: 3 bar
